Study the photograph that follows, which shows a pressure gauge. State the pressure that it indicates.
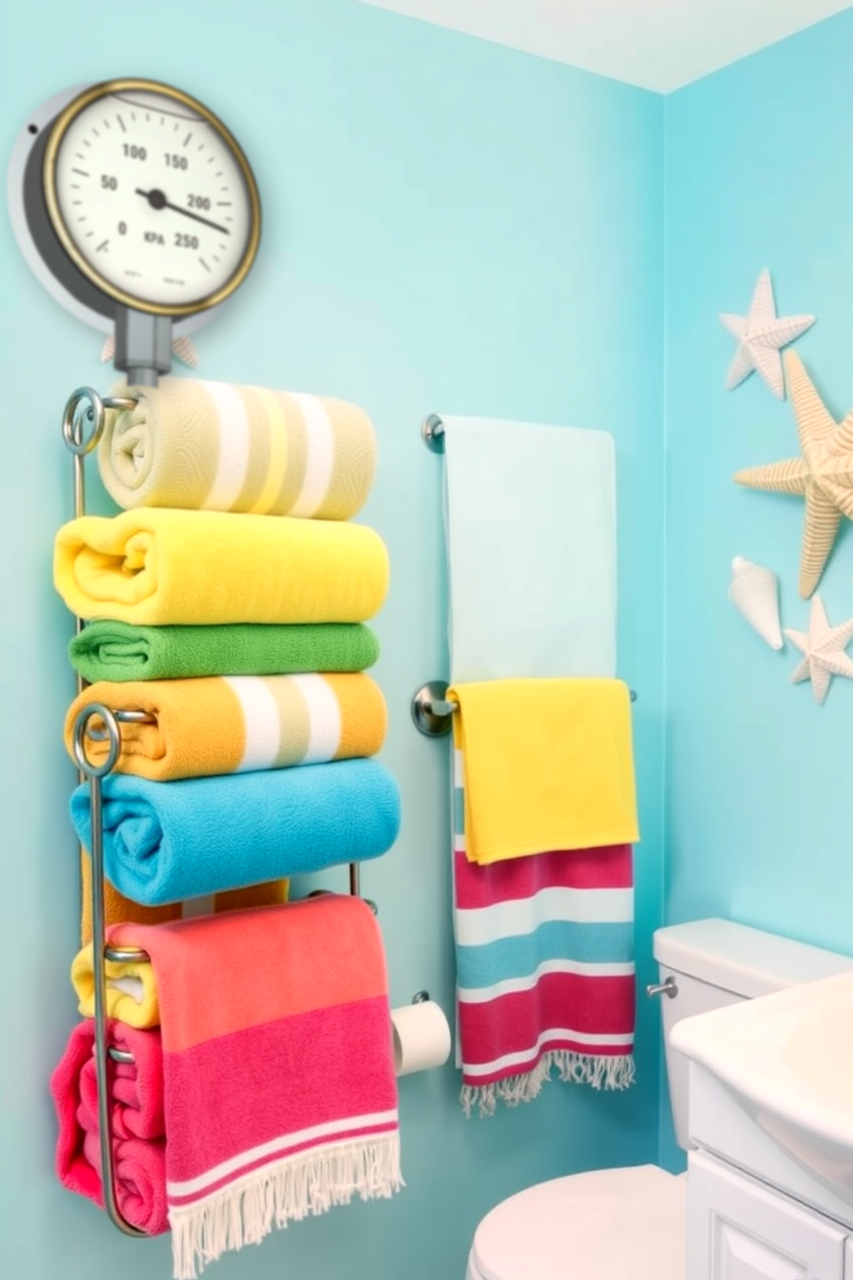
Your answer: 220 kPa
